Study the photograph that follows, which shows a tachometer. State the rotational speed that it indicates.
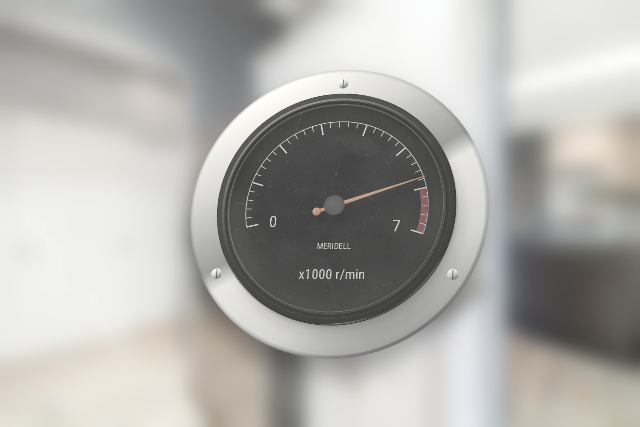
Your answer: 5800 rpm
